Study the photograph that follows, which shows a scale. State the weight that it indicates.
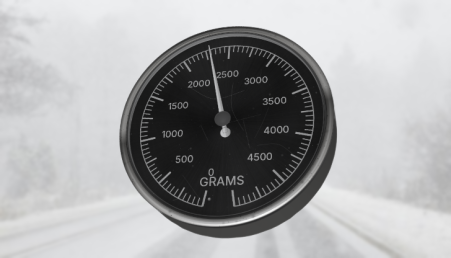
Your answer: 2300 g
